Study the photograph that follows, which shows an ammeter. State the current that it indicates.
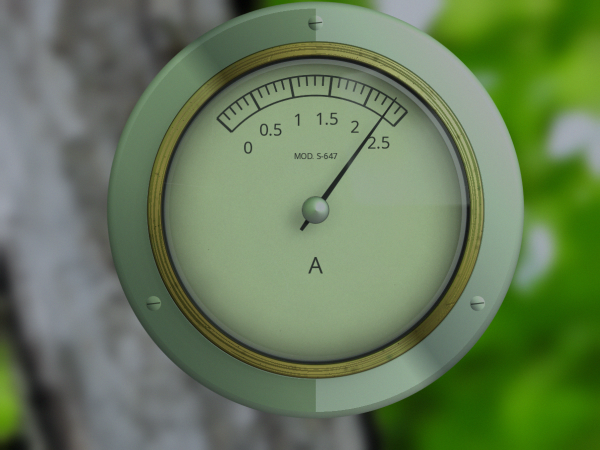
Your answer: 2.3 A
